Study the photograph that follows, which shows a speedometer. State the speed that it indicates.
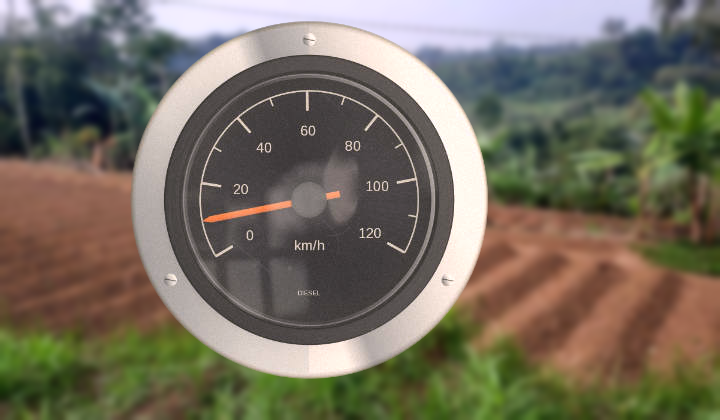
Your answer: 10 km/h
